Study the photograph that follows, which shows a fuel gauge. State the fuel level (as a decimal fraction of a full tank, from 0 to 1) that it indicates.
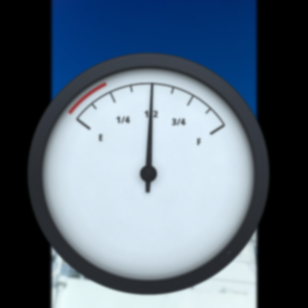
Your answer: 0.5
